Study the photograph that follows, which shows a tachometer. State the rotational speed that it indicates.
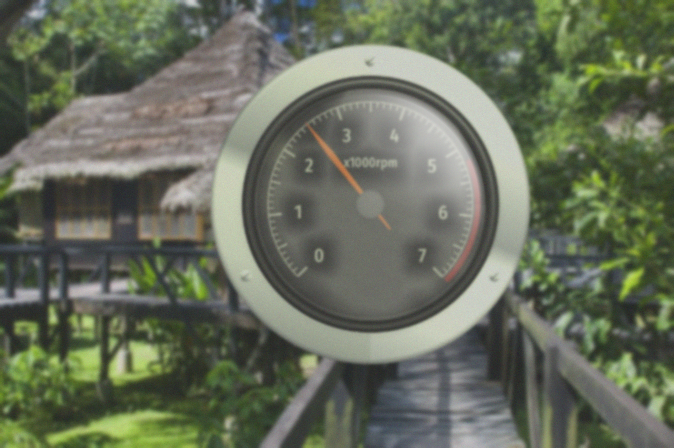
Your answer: 2500 rpm
